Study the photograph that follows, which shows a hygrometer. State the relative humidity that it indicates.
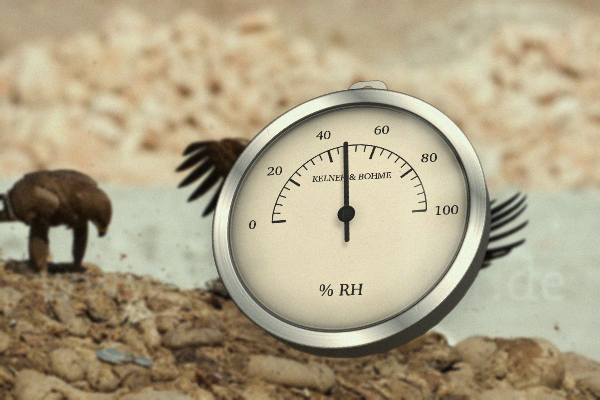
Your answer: 48 %
